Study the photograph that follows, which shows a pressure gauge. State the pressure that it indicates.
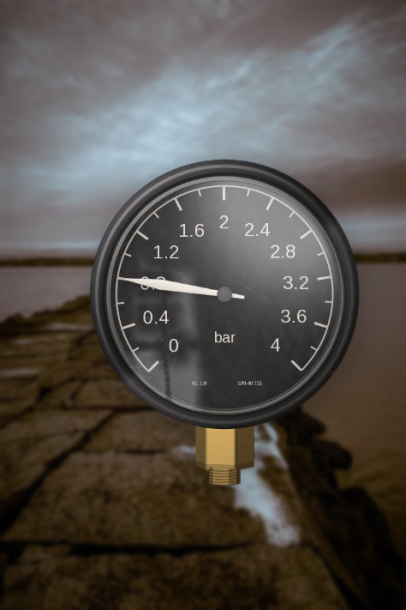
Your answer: 0.8 bar
